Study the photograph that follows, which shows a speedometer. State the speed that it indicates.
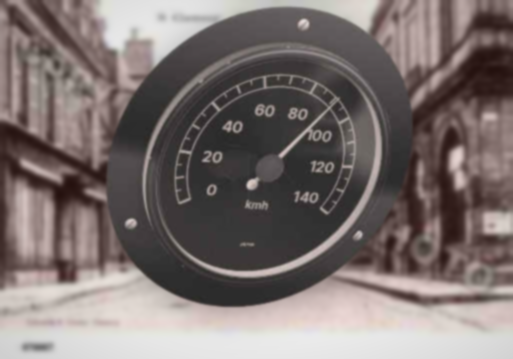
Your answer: 90 km/h
